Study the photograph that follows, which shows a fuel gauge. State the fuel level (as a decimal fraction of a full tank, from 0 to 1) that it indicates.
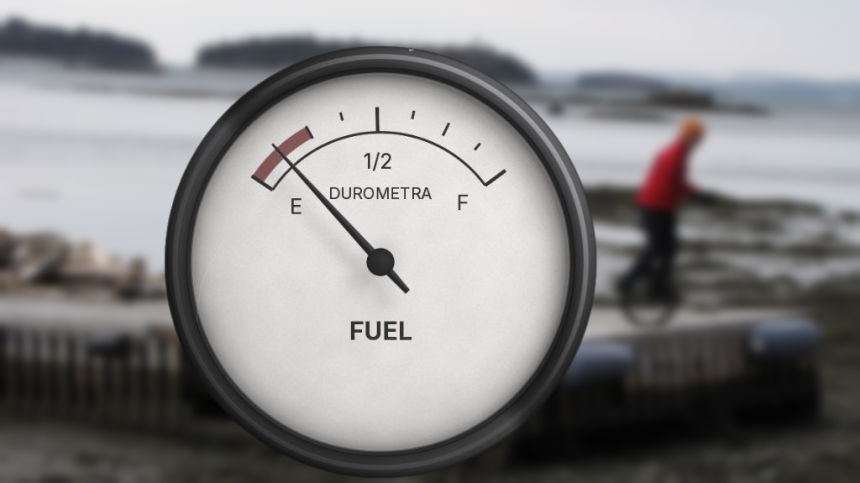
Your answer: 0.125
